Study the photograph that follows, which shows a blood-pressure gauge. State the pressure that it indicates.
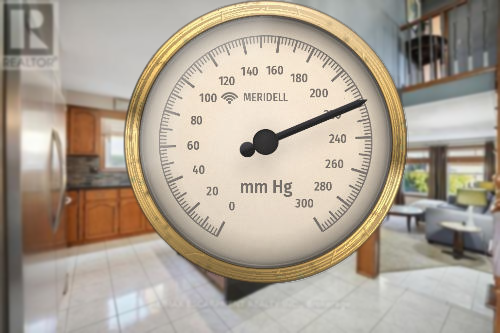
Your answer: 220 mmHg
